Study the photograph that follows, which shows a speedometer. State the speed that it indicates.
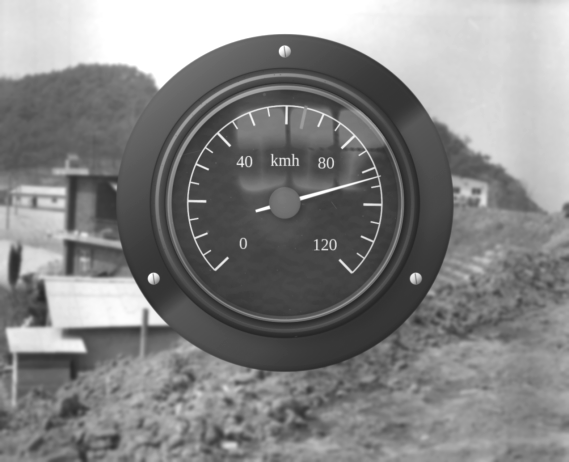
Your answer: 92.5 km/h
